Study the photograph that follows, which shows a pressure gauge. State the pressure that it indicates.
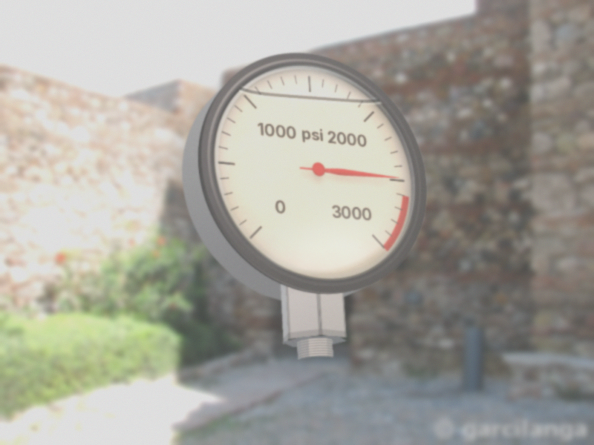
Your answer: 2500 psi
